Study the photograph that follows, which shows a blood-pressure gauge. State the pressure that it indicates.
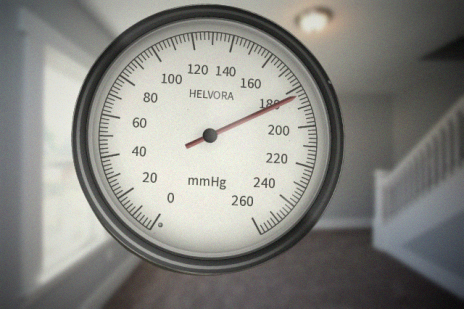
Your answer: 184 mmHg
